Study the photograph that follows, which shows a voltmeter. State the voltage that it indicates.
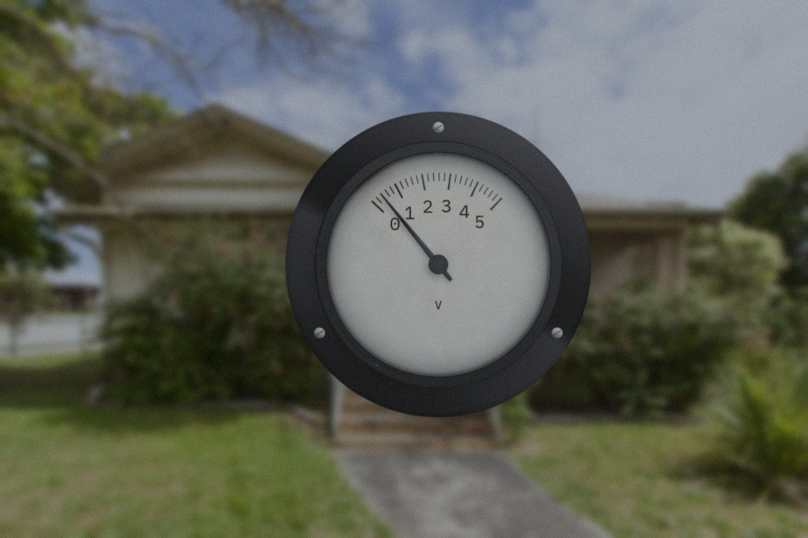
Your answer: 0.4 V
